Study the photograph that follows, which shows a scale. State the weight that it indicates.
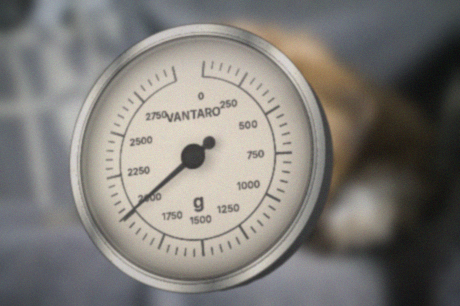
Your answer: 2000 g
